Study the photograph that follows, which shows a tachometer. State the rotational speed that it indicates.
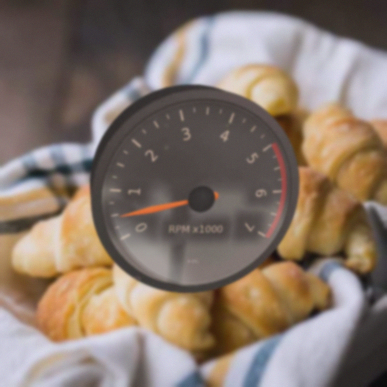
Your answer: 500 rpm
